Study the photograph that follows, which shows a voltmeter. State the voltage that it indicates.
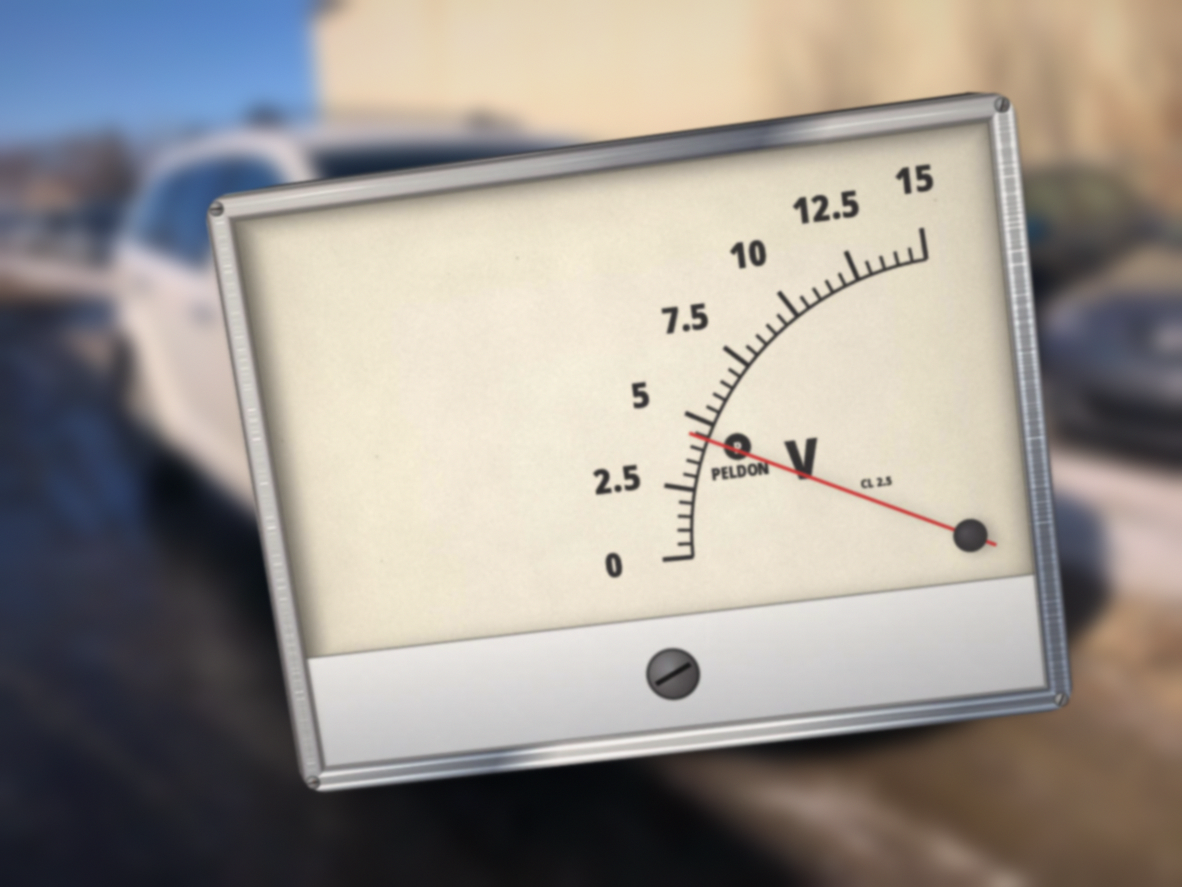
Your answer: 4.5 V
